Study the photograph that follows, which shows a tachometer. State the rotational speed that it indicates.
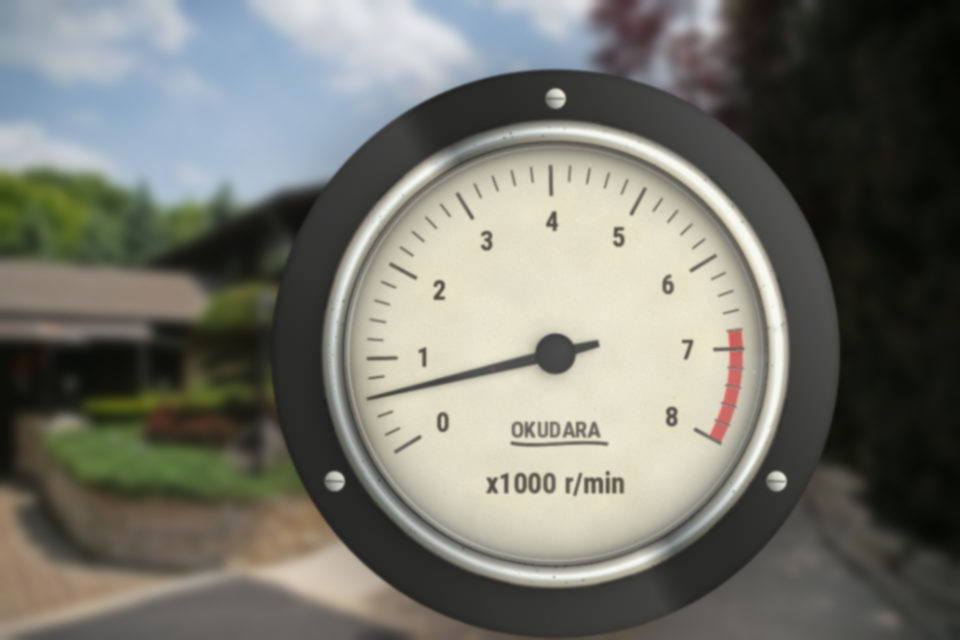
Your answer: 600 rpm
